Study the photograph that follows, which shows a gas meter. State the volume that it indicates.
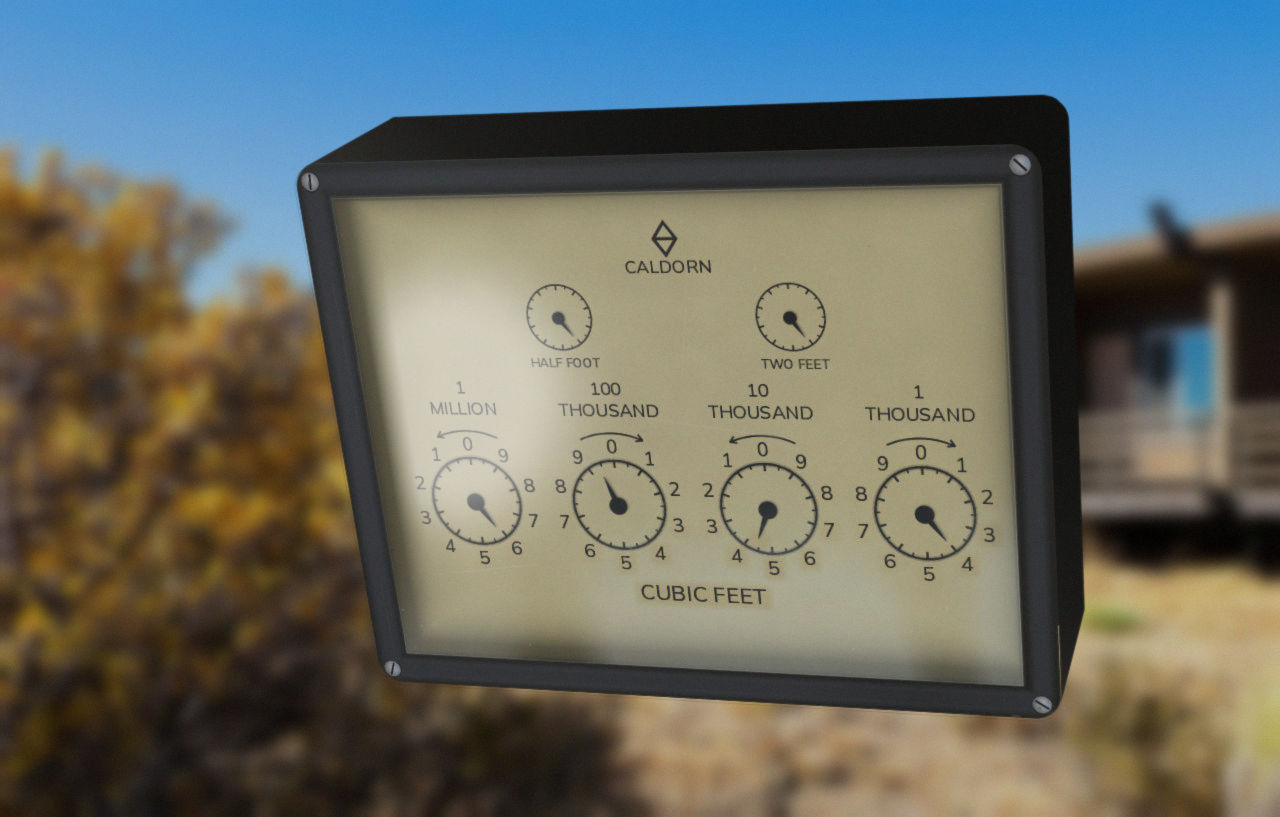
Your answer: 594400 ft³
